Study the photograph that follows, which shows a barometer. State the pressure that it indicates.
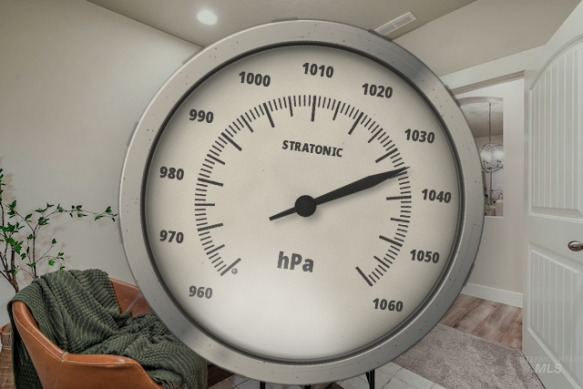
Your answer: 1034 hPa
